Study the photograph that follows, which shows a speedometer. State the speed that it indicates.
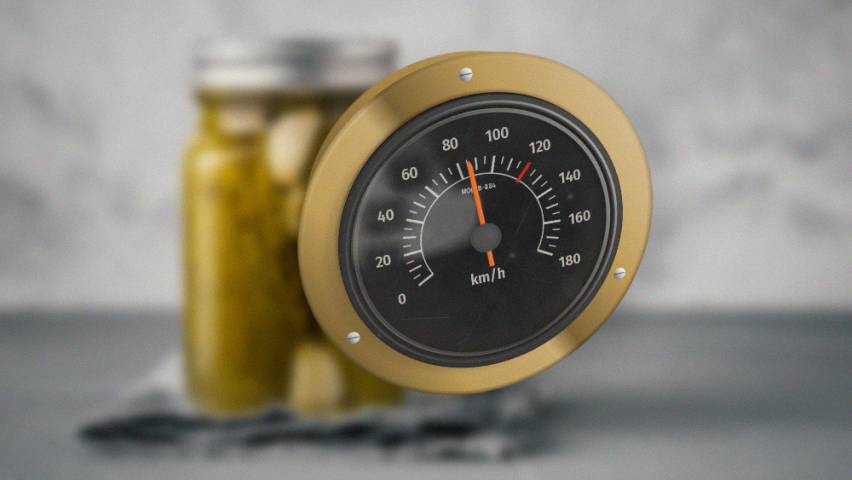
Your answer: 85 km/h
